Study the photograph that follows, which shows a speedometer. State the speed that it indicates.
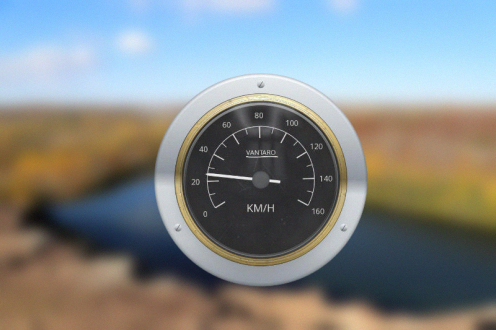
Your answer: 25 km/h
